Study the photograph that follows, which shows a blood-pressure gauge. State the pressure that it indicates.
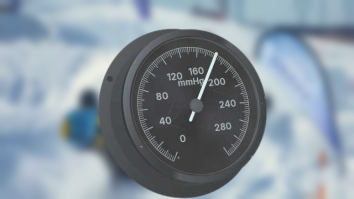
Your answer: 180 mmHg
